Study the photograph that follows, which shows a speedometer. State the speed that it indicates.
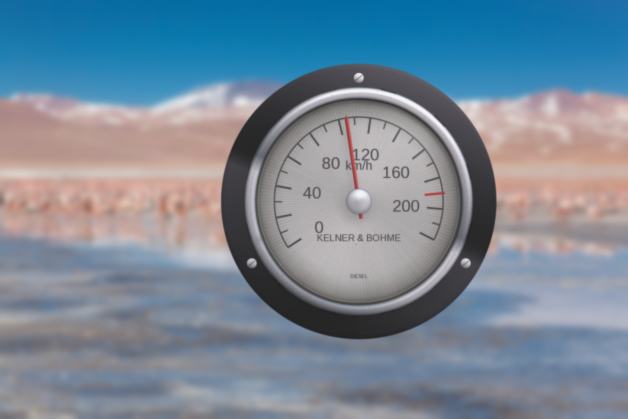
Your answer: 105 km/h
